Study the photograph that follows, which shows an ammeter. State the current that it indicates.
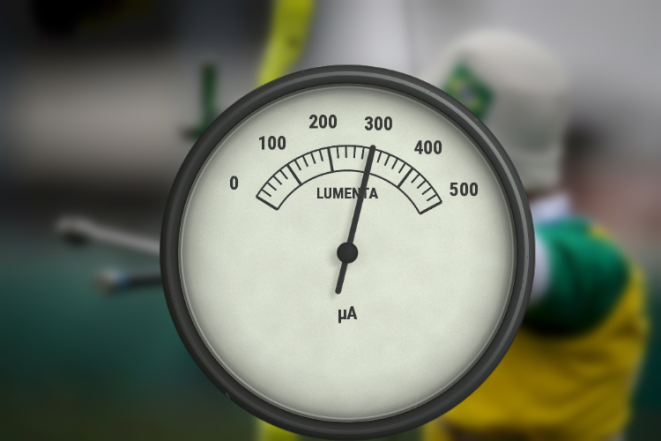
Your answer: 300 µA
